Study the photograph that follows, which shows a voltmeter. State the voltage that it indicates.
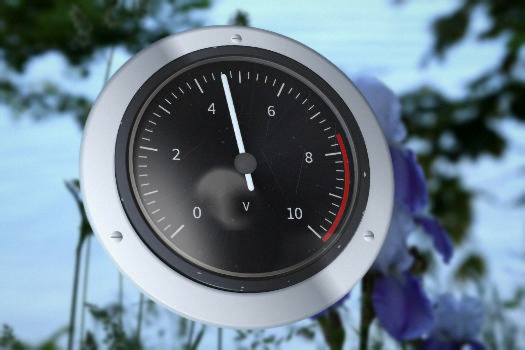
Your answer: 4.6 V
